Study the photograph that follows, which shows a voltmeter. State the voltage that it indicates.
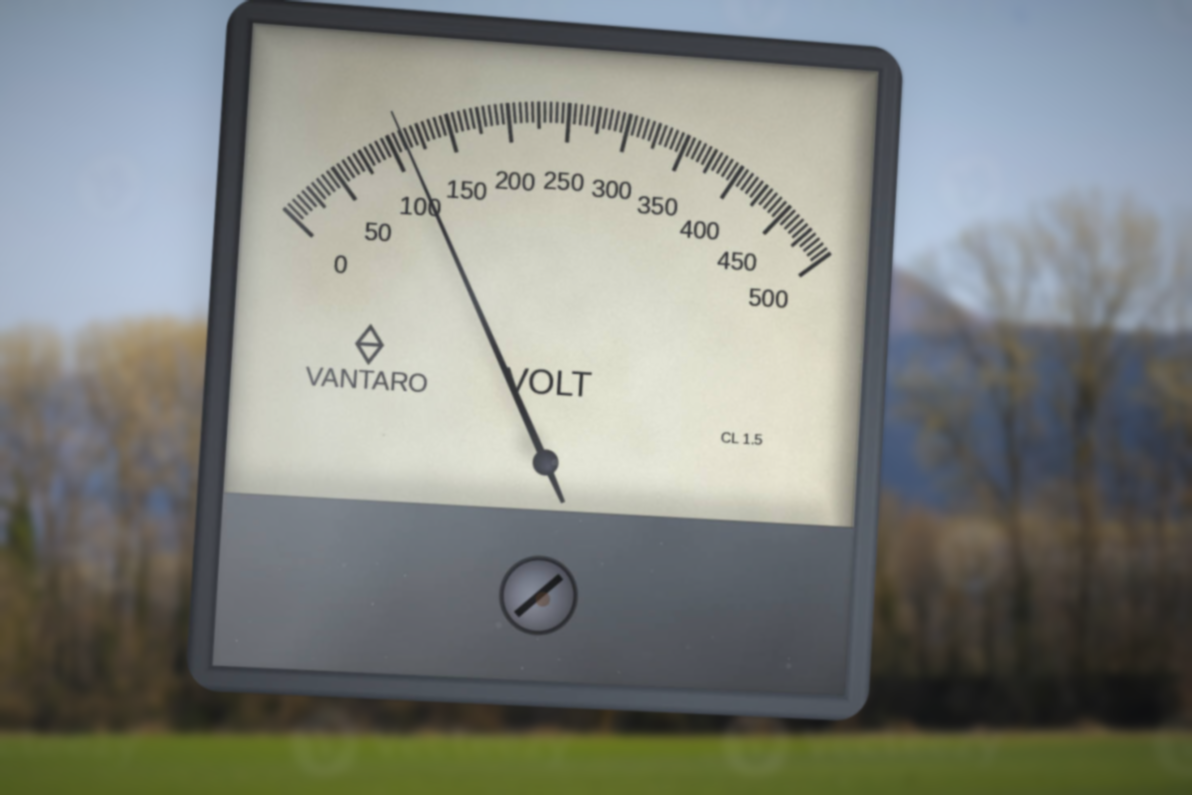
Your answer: 110 V
